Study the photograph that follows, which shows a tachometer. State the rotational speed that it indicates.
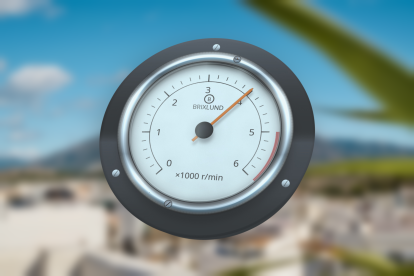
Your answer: 4000 rpm
